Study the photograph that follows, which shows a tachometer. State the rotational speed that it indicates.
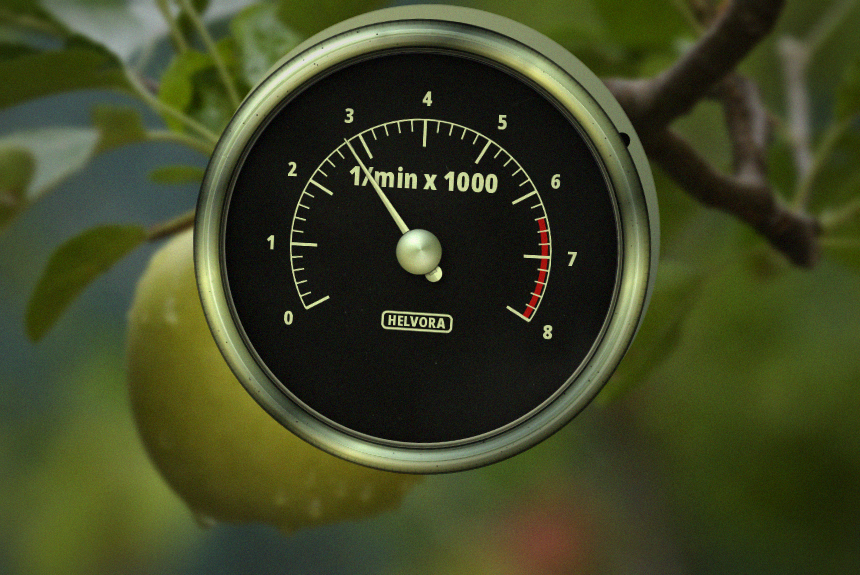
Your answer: 2800 rpm
